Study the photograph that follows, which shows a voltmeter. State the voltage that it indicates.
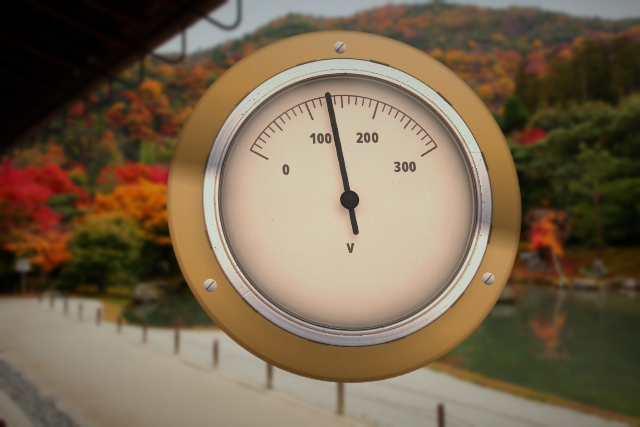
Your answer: 130 V
